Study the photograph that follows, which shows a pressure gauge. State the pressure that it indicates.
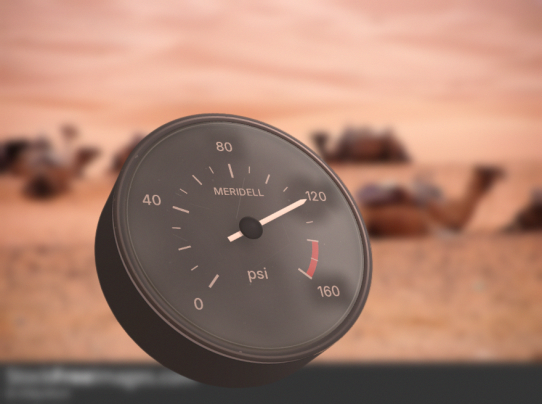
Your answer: 120 psi
